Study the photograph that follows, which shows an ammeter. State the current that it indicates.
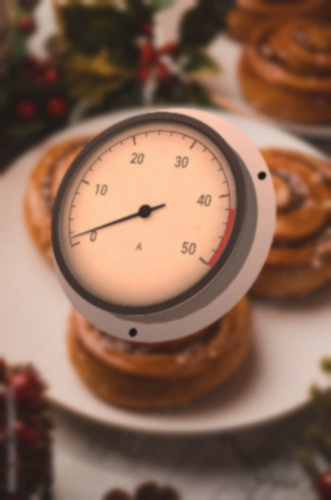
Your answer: 1 A
